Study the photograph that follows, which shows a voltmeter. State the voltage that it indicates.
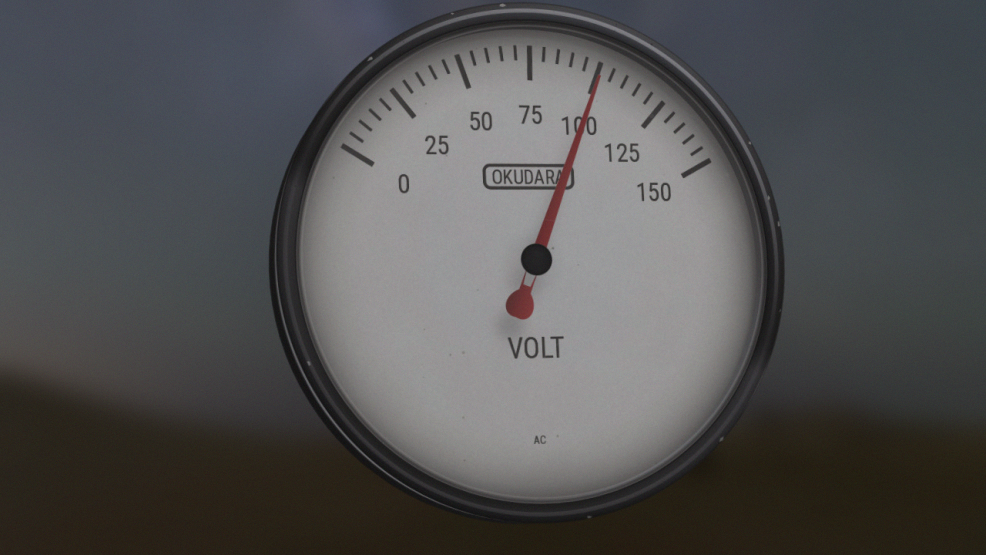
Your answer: 100 V
